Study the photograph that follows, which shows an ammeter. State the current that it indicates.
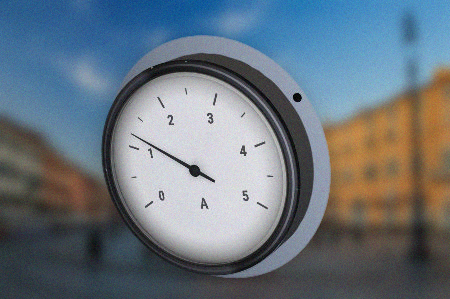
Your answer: 1.25 A
